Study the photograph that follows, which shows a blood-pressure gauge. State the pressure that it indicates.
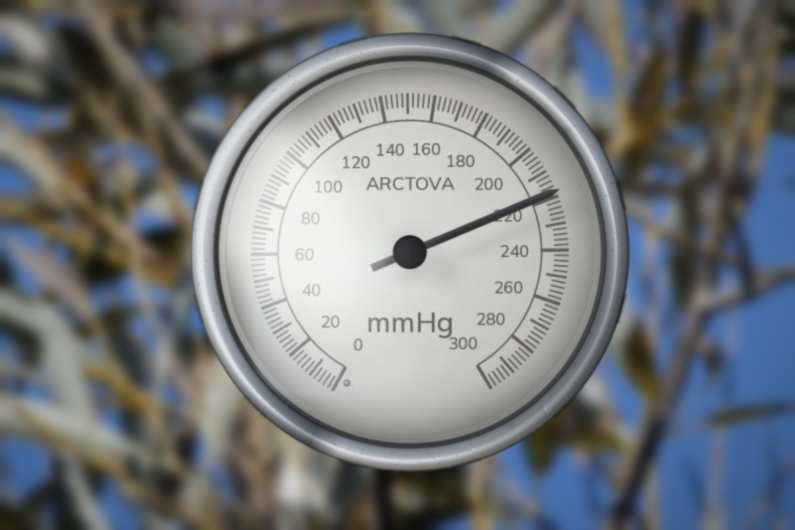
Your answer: 218 mmHg
